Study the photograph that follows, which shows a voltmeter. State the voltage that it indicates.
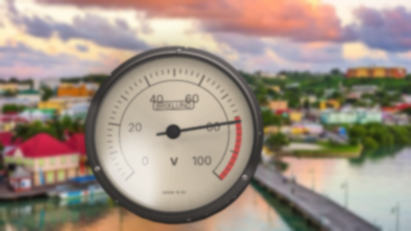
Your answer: 80 V
